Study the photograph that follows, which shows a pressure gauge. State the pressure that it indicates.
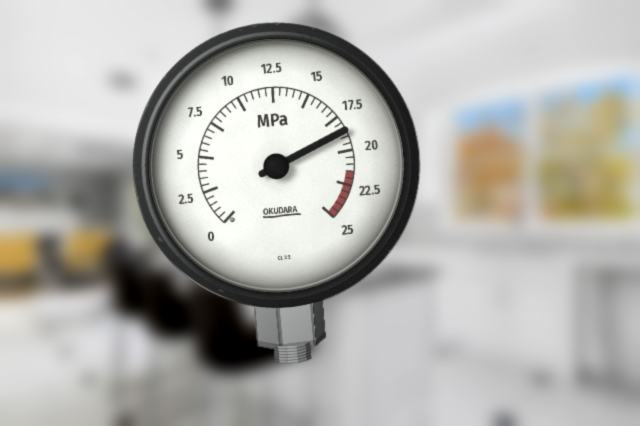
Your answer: 18.5 MPa
